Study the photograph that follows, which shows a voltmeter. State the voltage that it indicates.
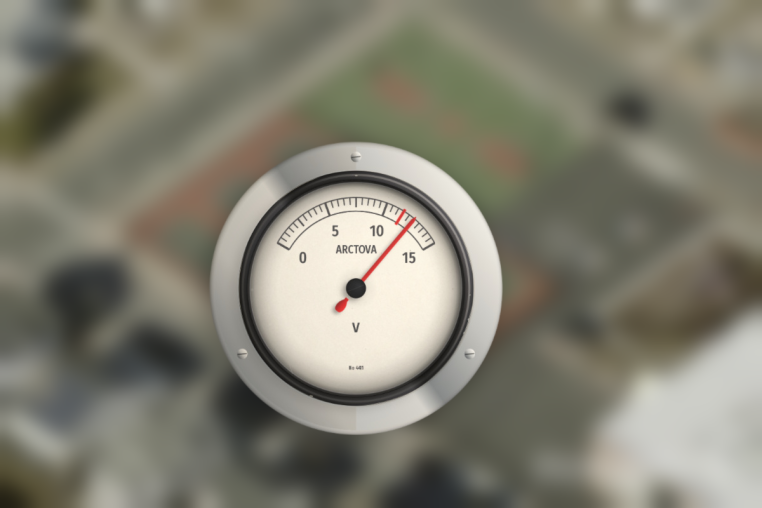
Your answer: 12.5 V
